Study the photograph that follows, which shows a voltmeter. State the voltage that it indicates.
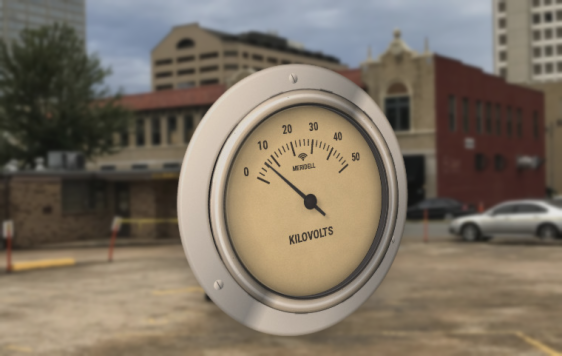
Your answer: 6 kV
